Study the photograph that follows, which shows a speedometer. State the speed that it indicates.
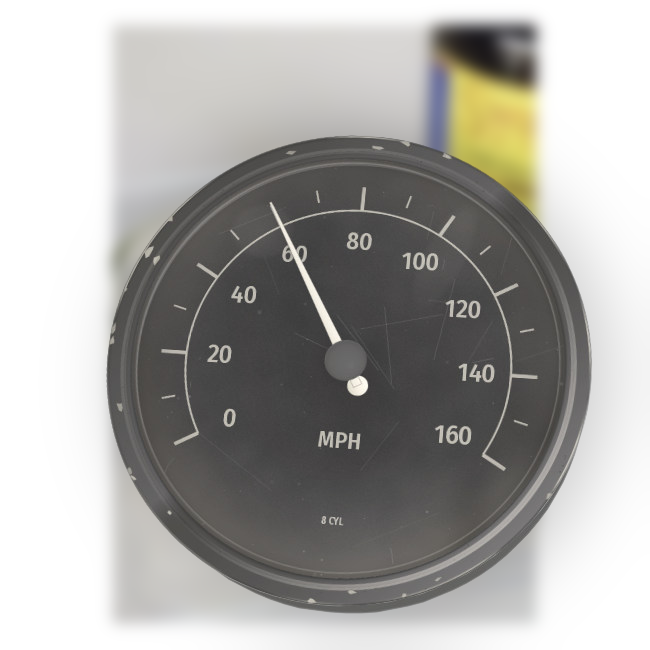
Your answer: 60 mph
